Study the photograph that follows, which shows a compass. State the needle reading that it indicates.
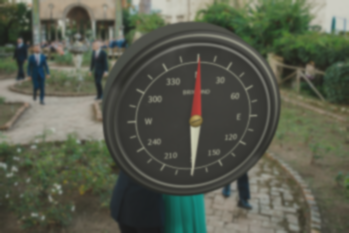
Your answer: 0 °
